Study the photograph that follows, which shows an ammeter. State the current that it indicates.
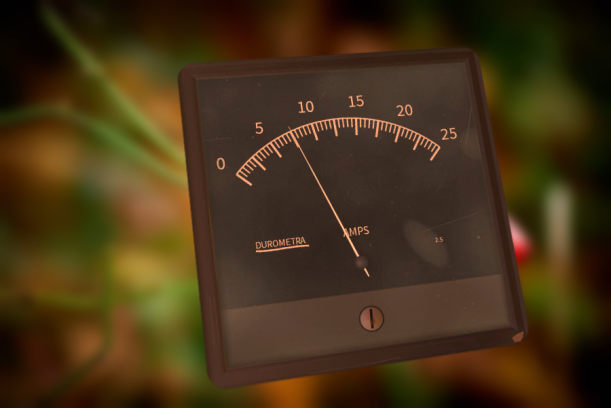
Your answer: 7.5 A
